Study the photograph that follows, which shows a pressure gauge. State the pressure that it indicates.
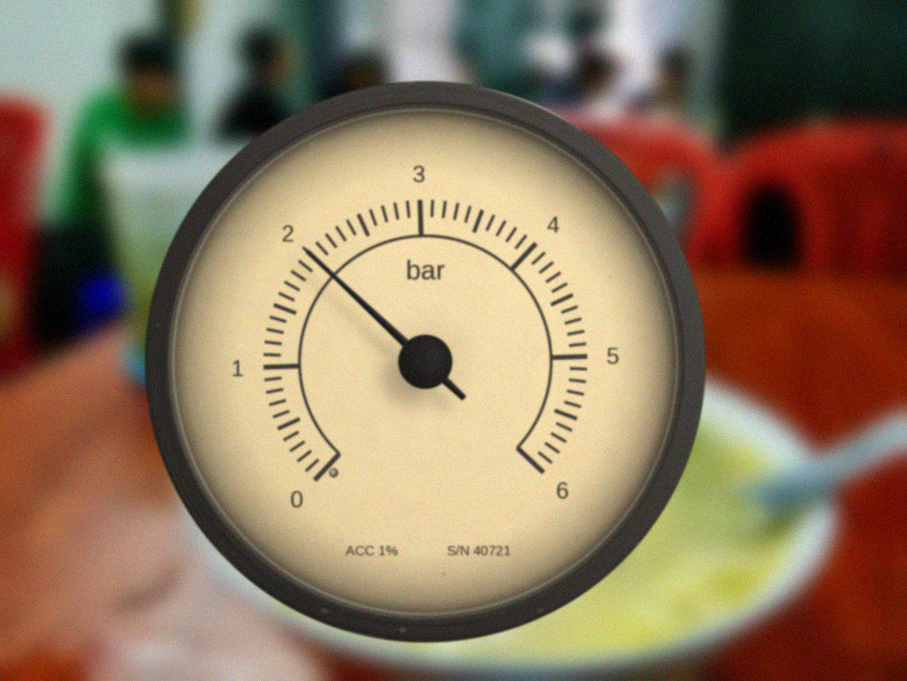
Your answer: 2 bar
